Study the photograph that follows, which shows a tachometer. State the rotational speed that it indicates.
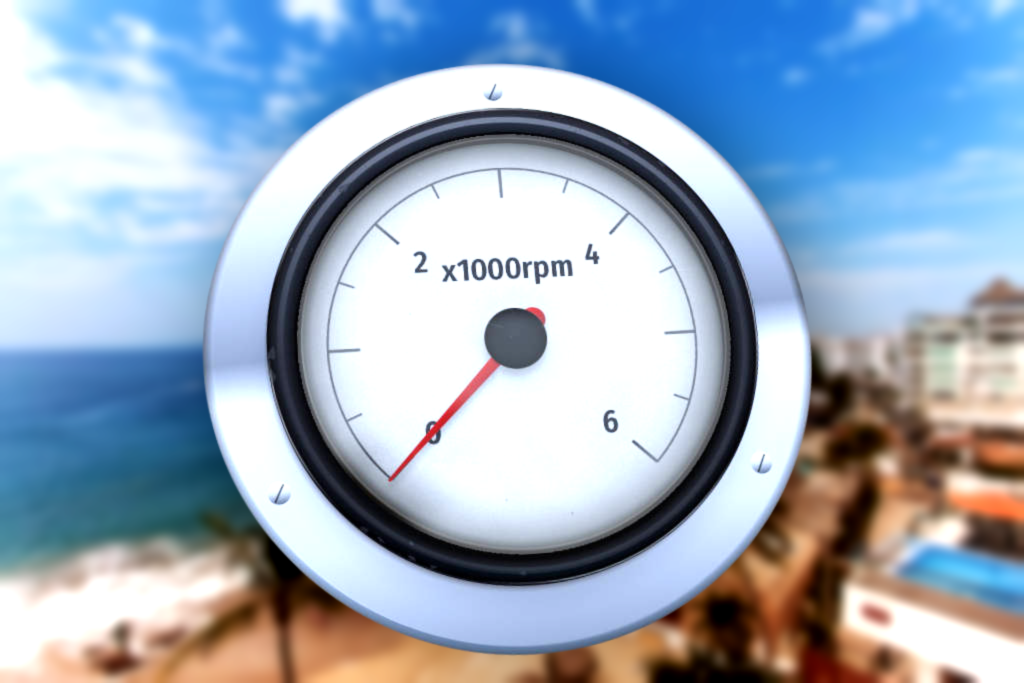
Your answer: 0 rpm
